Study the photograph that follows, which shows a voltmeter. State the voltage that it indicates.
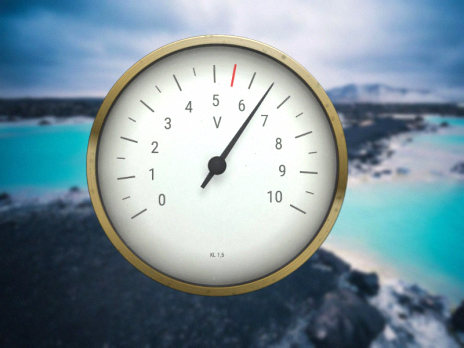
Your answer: 6.5 V
